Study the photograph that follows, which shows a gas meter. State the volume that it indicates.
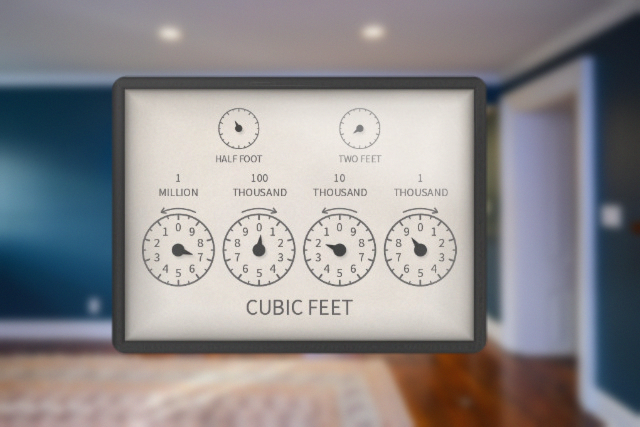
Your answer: 701900 ft³
